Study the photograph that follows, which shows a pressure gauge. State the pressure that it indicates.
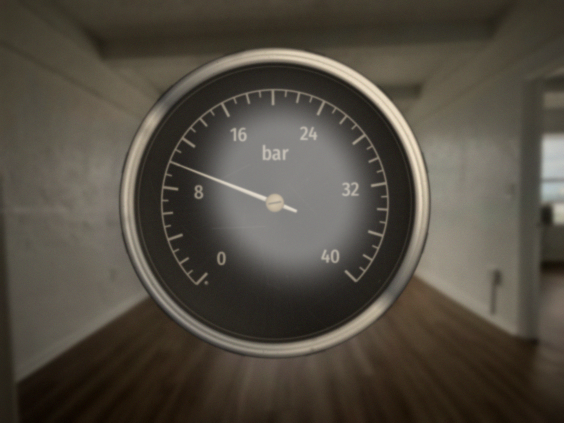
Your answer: 10 bar
